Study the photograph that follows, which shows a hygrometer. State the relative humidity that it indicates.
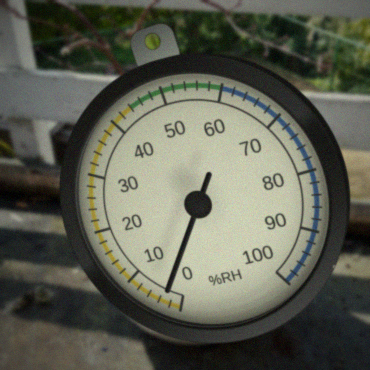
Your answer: 3 %
